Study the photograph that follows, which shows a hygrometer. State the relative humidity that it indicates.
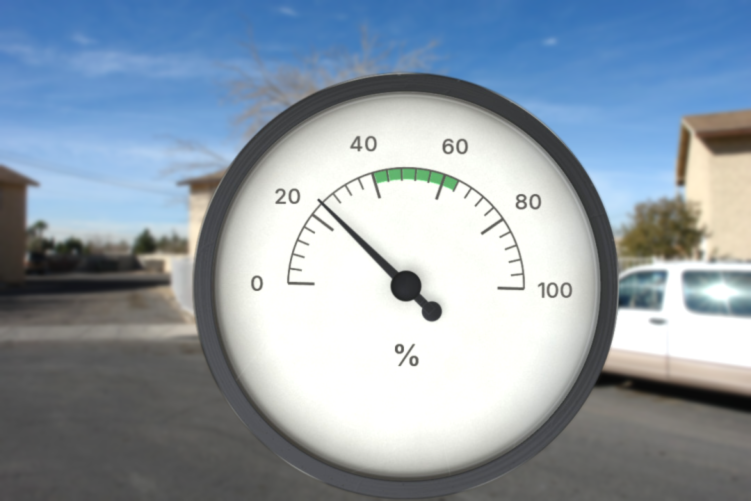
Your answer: 24 %
